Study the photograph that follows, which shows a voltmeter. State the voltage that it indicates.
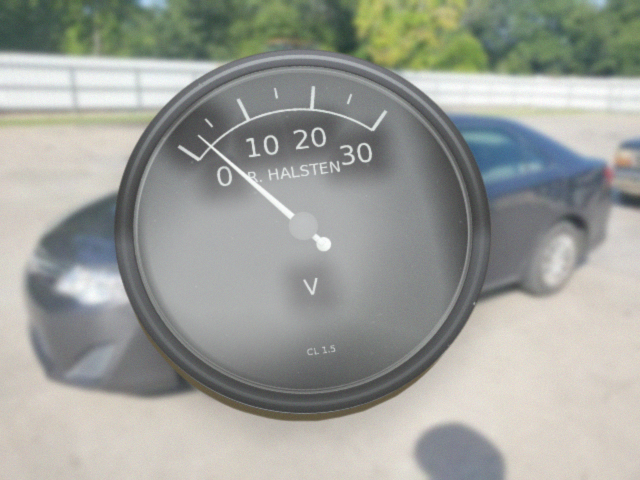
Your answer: 2.5 V
